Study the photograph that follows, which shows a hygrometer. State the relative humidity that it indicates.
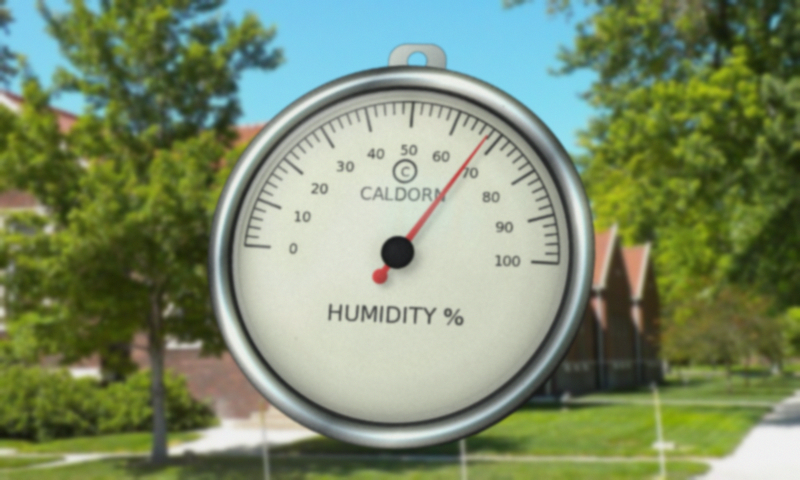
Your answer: 68 %
